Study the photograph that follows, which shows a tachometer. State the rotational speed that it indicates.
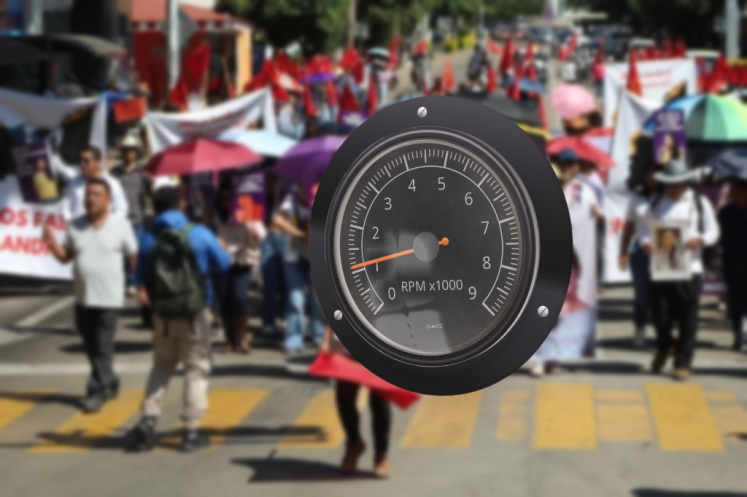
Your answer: 1100 rpm
